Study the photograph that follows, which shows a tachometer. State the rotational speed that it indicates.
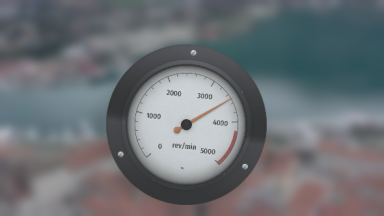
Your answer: 3500 rpm
